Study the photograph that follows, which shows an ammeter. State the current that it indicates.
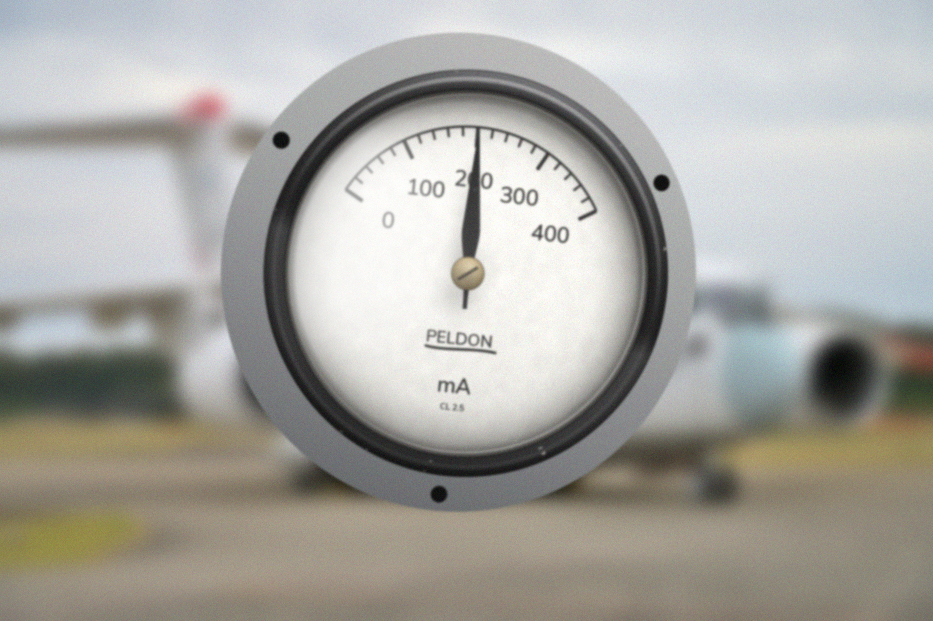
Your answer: 200 mA
